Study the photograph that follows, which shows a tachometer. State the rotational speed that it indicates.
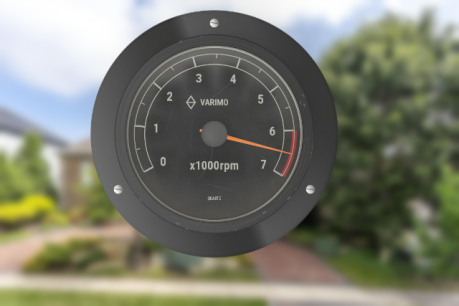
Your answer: 6500 rpm
